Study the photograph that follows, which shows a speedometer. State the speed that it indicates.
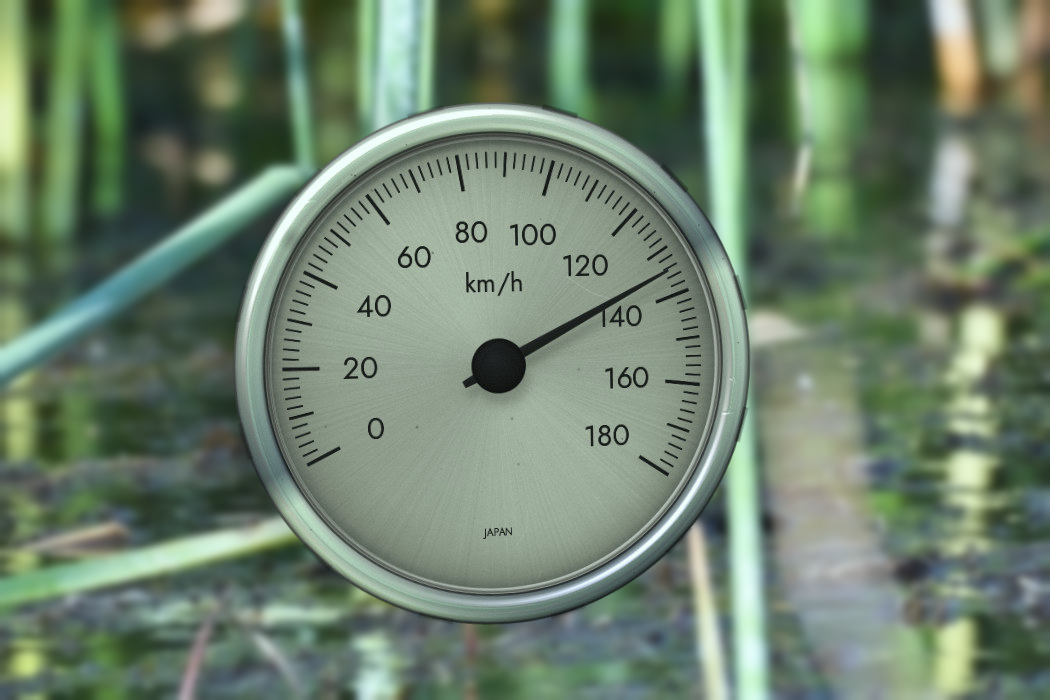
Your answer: 134 km/h
